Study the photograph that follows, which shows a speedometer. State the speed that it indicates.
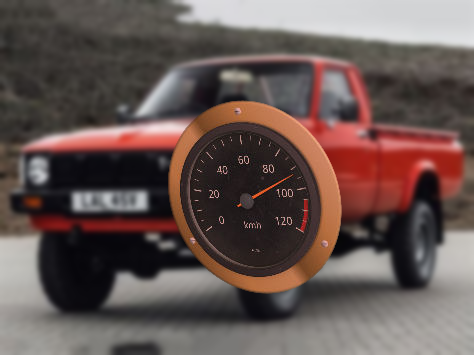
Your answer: 92.5 km/h
